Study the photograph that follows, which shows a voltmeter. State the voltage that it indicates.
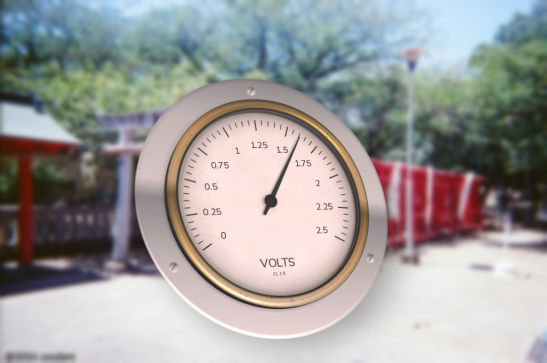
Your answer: 1.6 V
